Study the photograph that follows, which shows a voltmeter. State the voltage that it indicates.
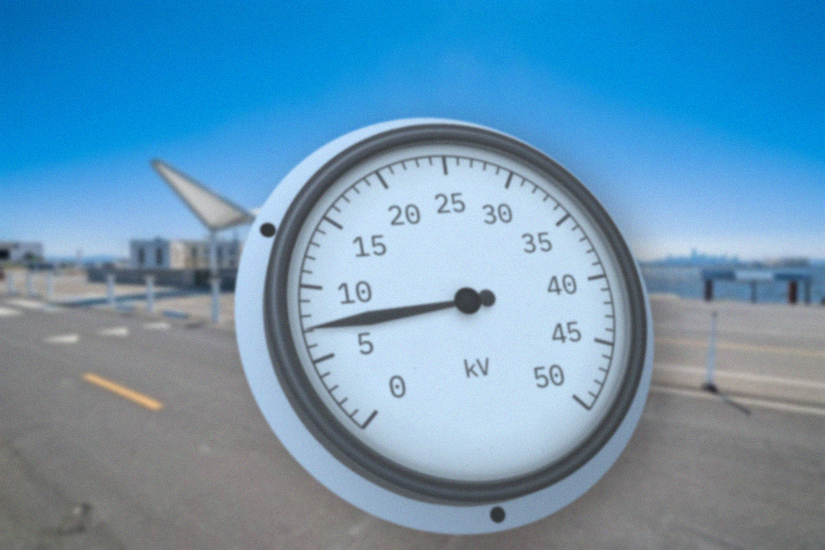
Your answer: 7 kV
